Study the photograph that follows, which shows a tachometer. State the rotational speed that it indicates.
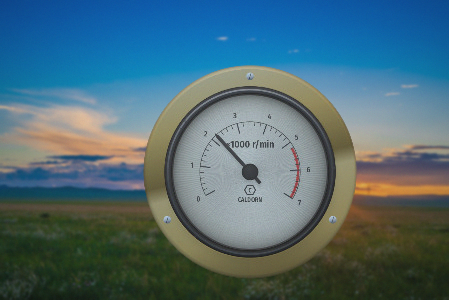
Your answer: 2200 rpm
